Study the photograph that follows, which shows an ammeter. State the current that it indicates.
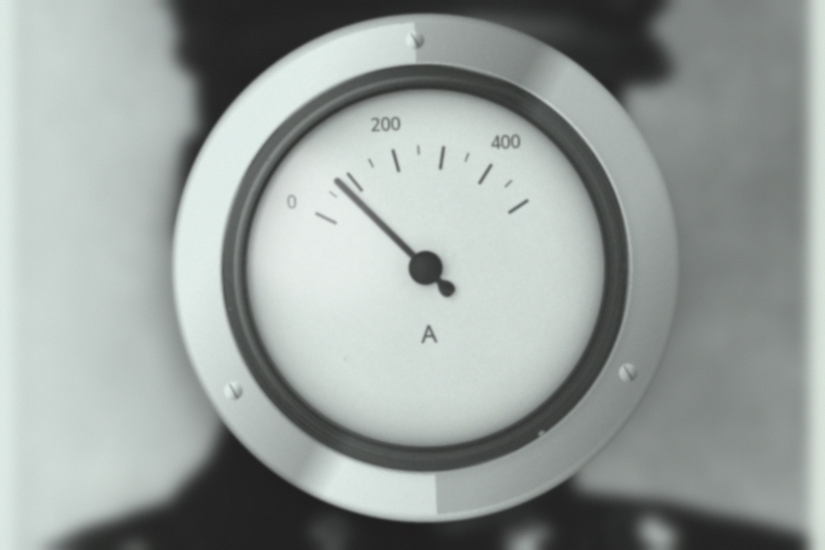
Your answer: 75 A
